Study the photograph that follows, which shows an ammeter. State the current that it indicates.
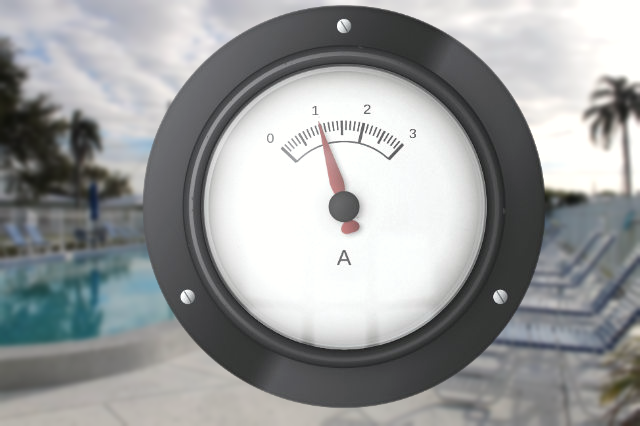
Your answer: 1 A
